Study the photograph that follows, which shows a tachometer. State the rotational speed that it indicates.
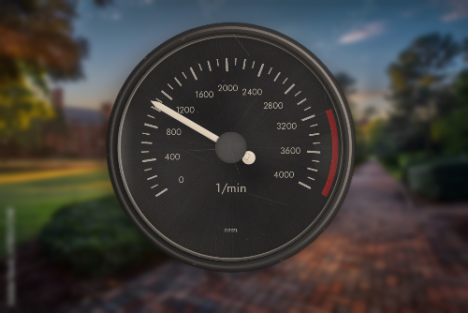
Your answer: 1050 rpm
